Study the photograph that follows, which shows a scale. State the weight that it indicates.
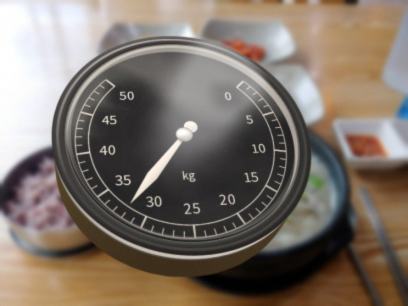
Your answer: 32 kg
